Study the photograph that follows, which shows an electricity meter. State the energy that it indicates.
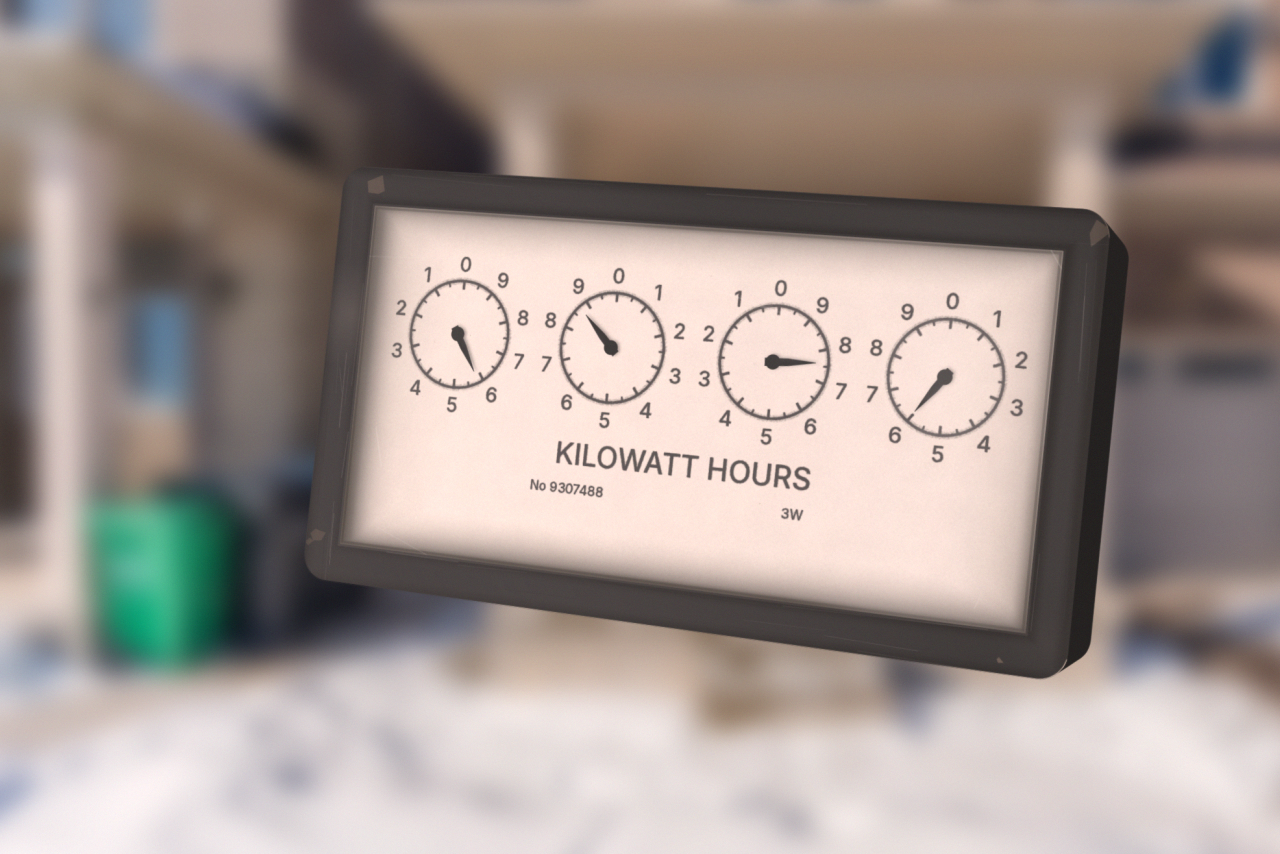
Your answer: 5876 kWh
